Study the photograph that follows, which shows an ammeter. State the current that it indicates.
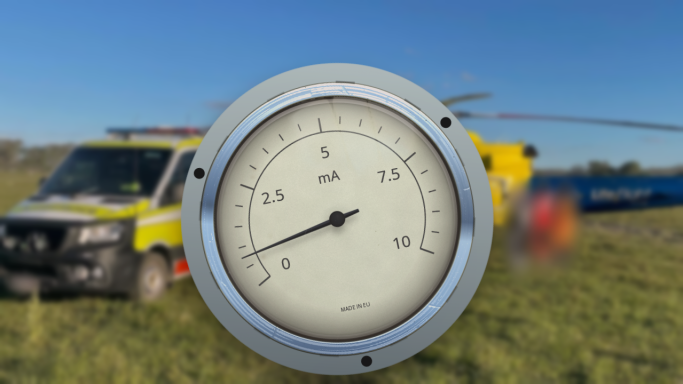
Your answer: 0.75 mA
